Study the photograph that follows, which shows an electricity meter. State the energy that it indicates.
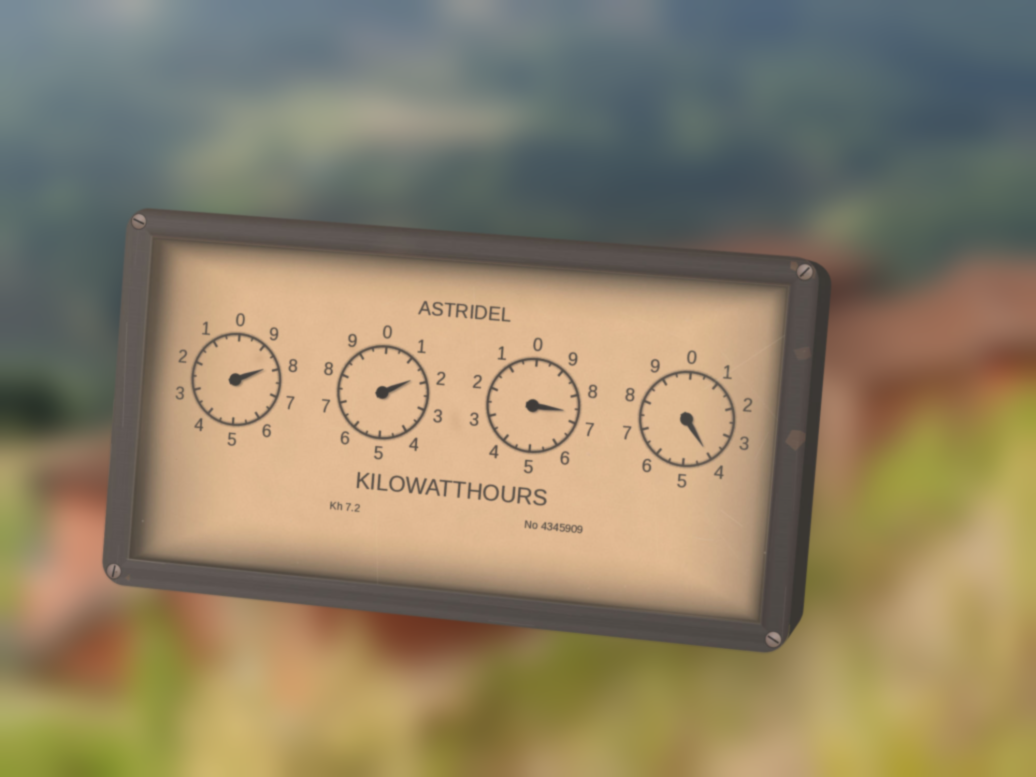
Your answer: 8174 kWh
